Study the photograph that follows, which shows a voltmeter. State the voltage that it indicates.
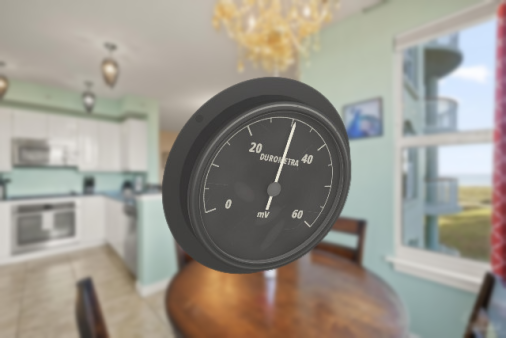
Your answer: 30 mV
